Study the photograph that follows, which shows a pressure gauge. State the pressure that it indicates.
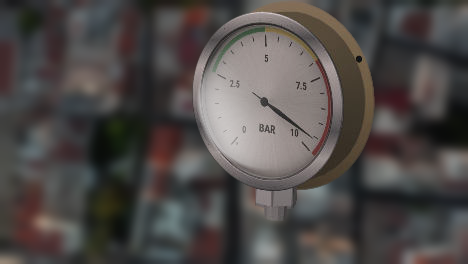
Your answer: 9.5 bar
